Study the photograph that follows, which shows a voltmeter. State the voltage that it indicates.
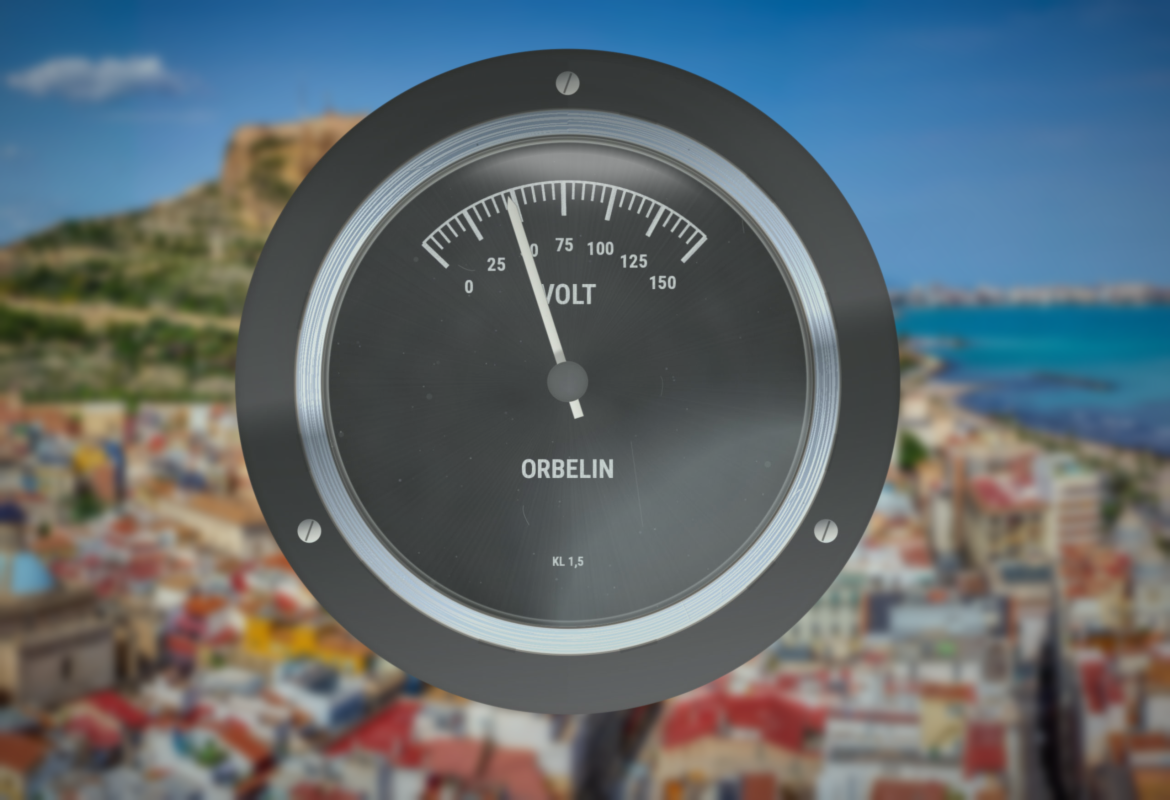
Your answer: 47.5 V
